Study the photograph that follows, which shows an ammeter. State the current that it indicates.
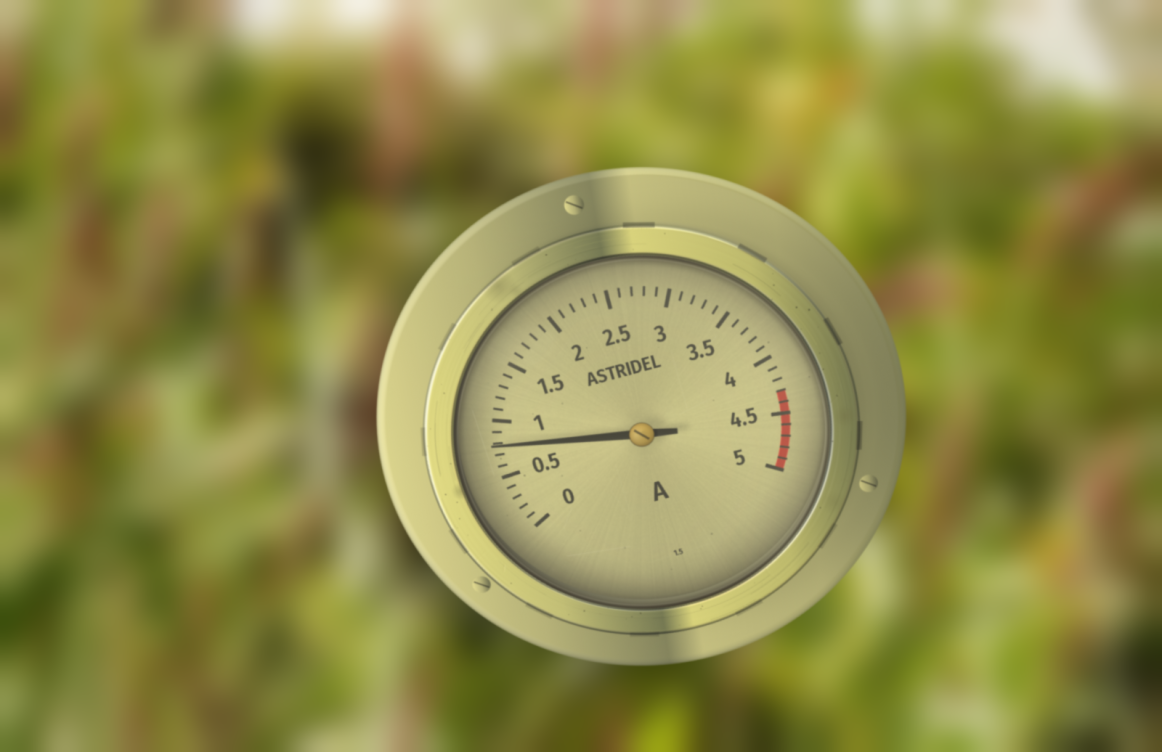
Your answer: 0.8 A
